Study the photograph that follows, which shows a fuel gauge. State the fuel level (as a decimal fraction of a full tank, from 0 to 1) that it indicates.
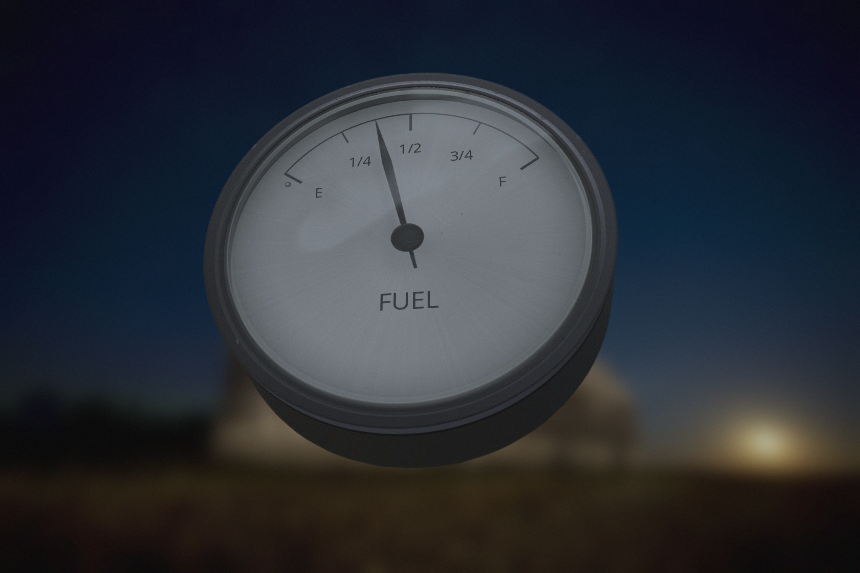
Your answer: 0.375
